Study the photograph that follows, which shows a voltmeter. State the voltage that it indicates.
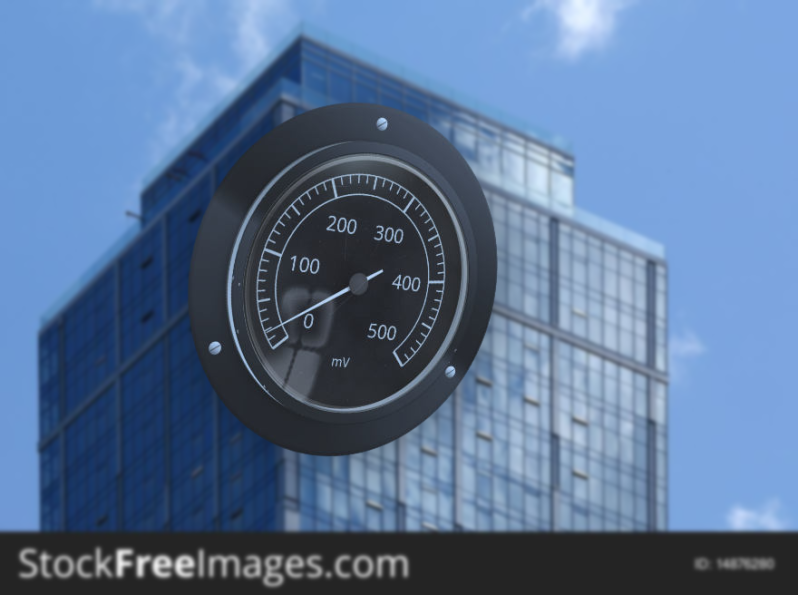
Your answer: 20 mV
